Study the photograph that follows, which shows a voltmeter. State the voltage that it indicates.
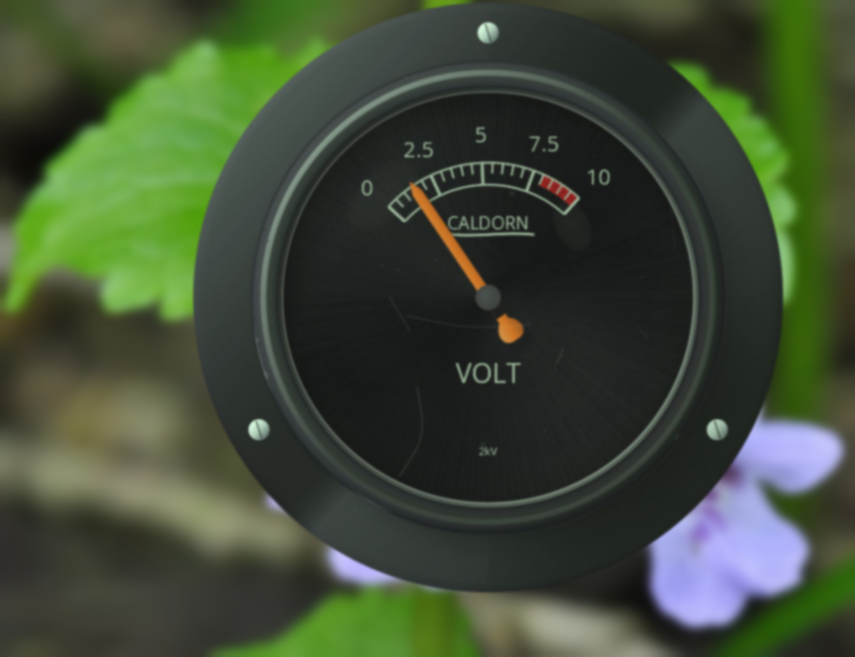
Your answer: 1.5 V
